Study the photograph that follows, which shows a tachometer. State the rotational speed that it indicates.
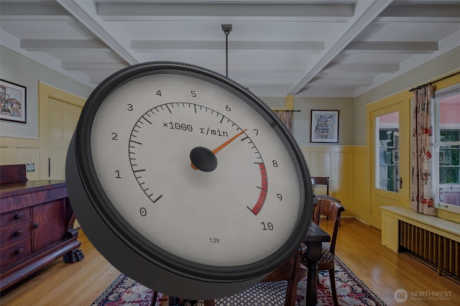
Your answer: 6800 rpm
